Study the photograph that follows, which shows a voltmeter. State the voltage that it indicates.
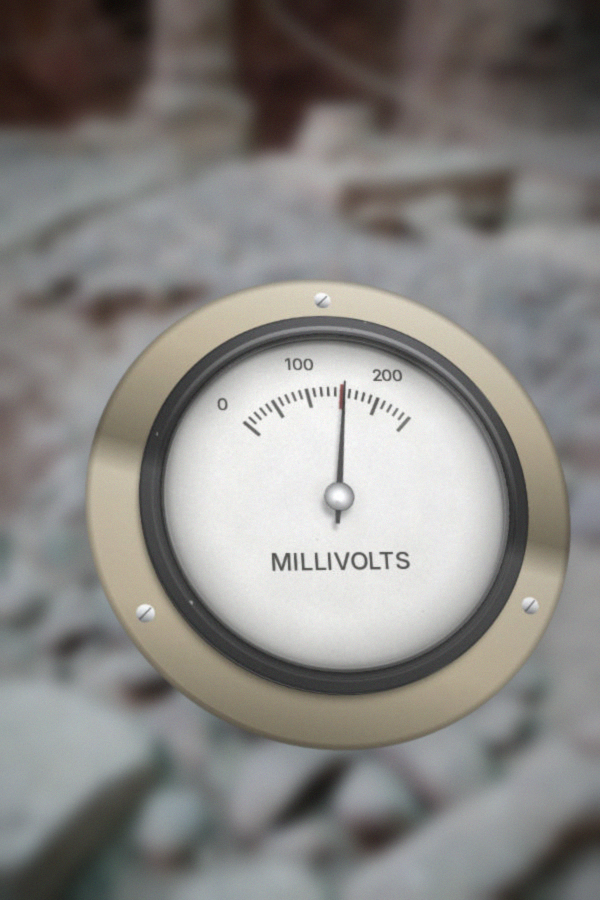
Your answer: 150 mV
